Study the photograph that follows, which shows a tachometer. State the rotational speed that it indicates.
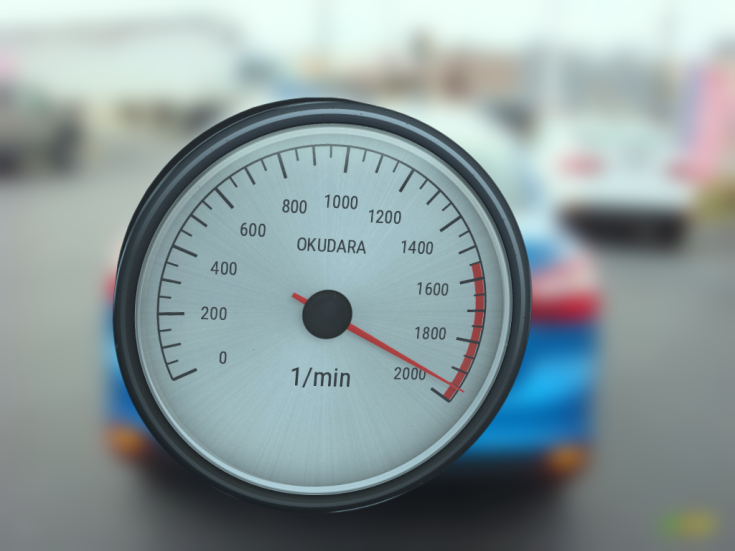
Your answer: 1950 rpm
